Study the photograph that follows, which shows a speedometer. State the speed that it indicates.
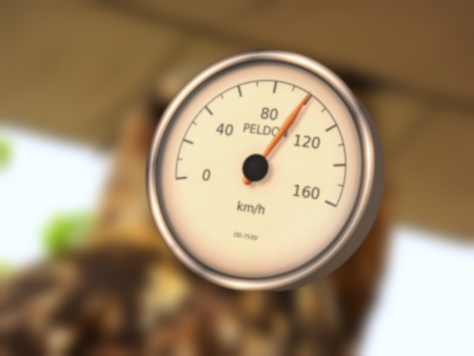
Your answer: 100 km/h
